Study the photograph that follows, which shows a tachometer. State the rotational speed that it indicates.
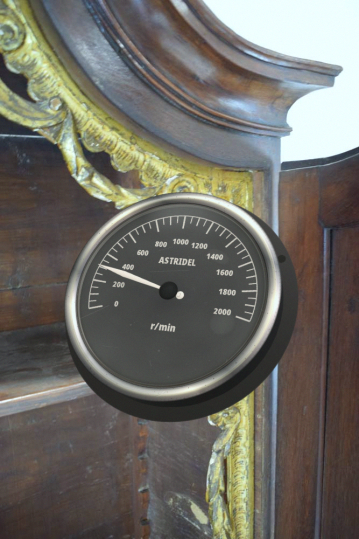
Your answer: 300 rpm
